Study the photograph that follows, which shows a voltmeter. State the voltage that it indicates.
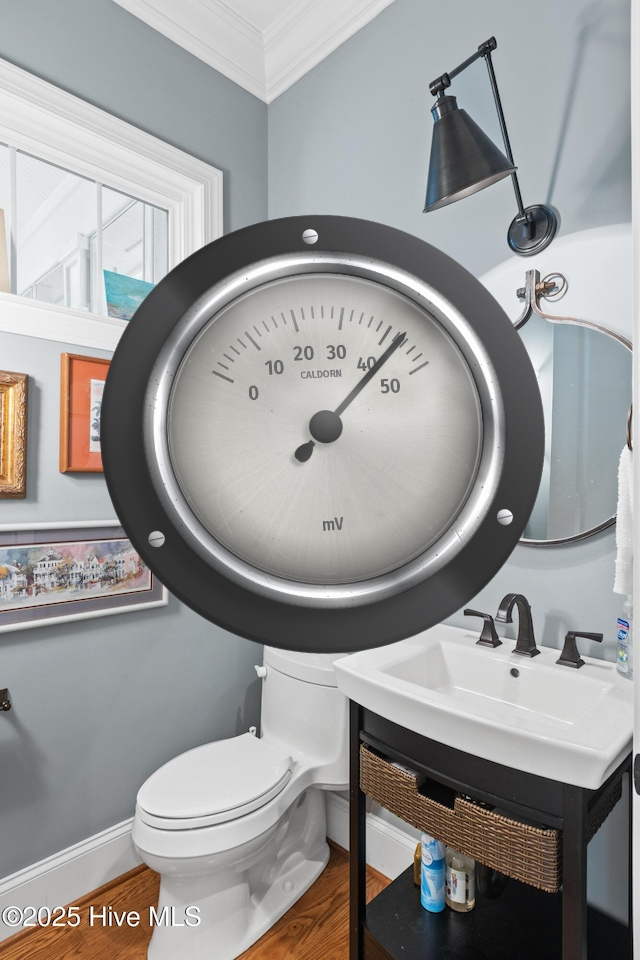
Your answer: 43 mV
